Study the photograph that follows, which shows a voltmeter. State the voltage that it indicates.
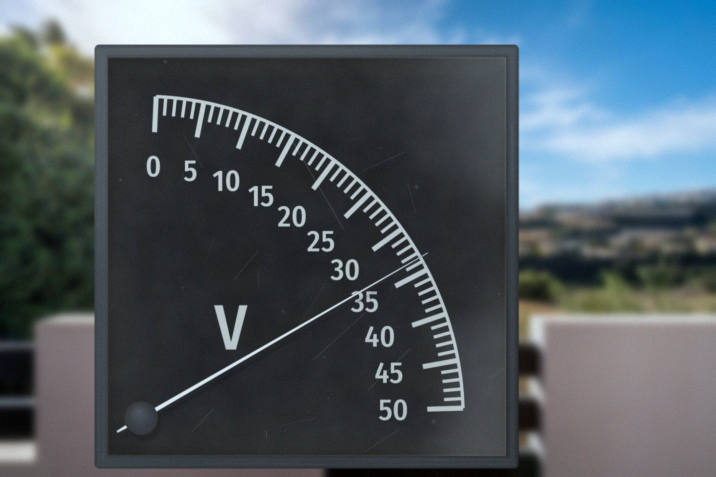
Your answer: 33.5 V
